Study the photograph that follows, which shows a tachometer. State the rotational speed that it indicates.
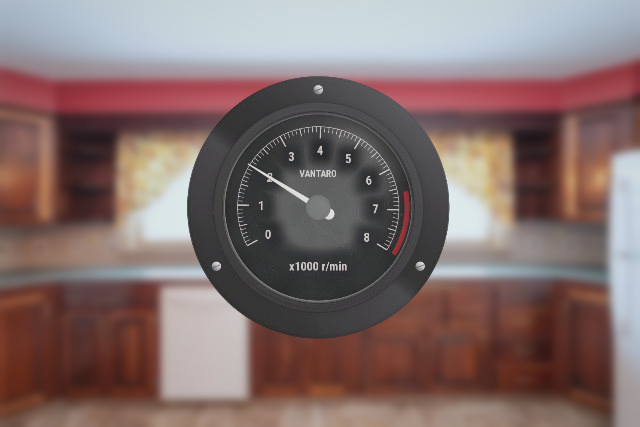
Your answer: 2000 rpm
